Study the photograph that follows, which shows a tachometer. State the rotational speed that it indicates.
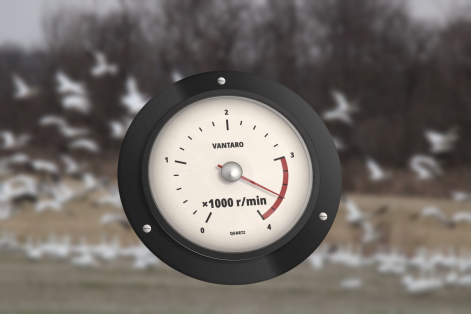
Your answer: 3600 rpm
